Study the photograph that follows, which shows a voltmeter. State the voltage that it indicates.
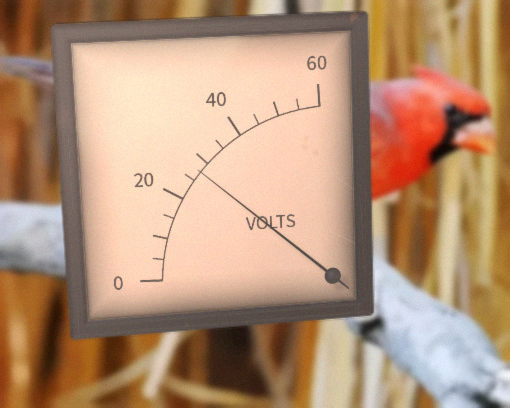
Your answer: 27.5 V
